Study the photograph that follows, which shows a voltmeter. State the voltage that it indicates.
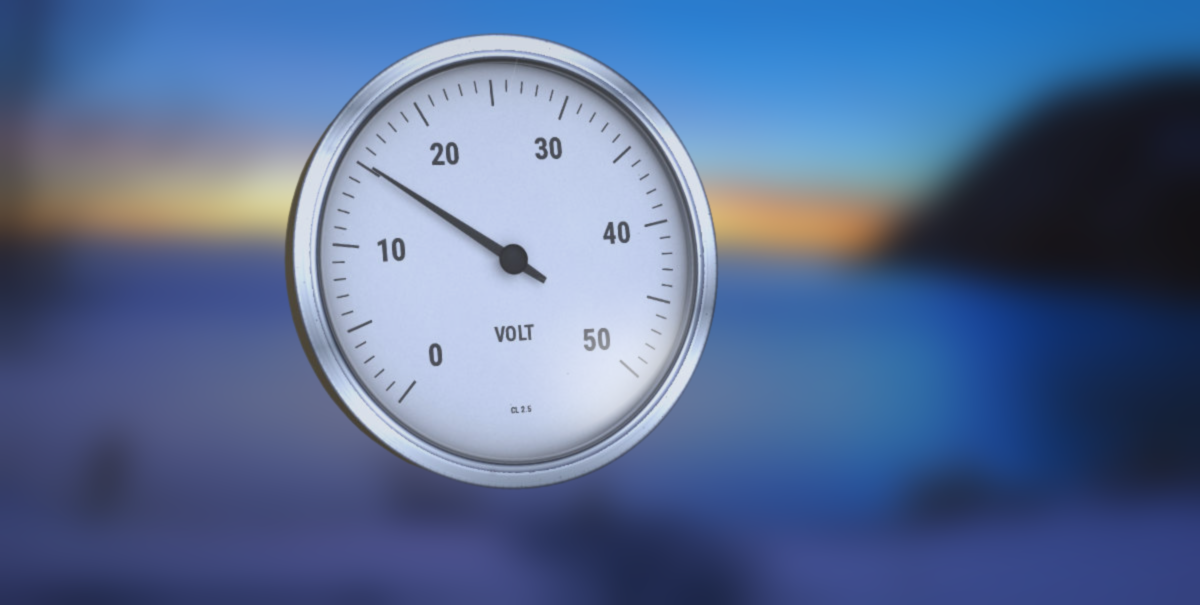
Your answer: 15 V
